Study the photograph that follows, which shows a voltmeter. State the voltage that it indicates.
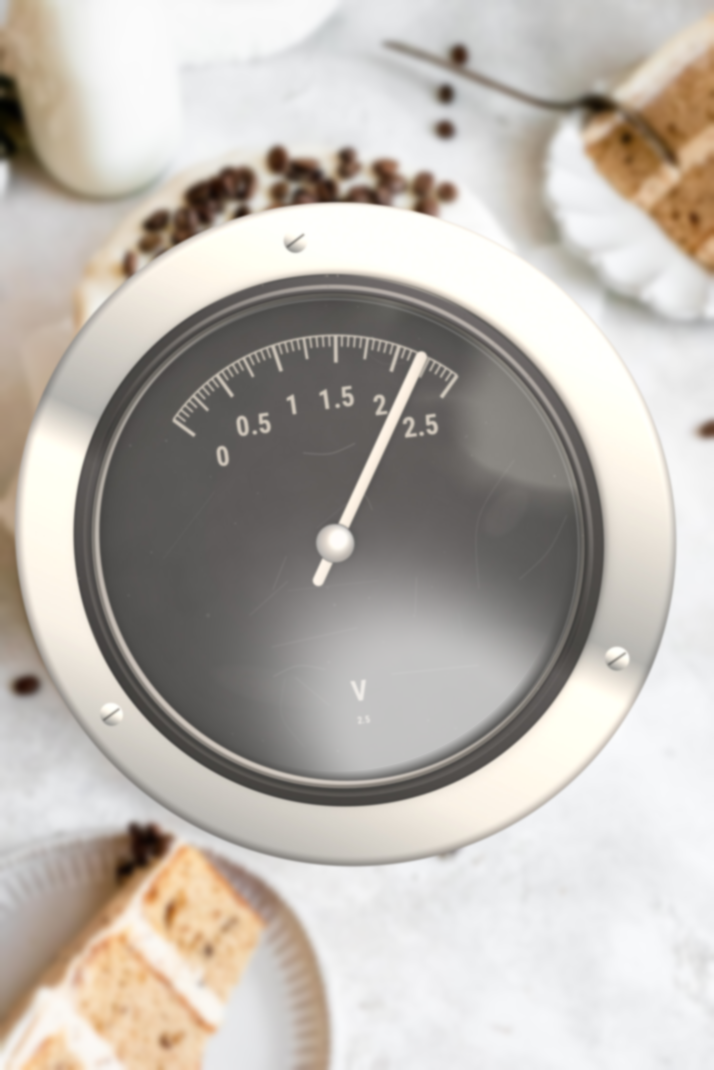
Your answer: 2.2 V
